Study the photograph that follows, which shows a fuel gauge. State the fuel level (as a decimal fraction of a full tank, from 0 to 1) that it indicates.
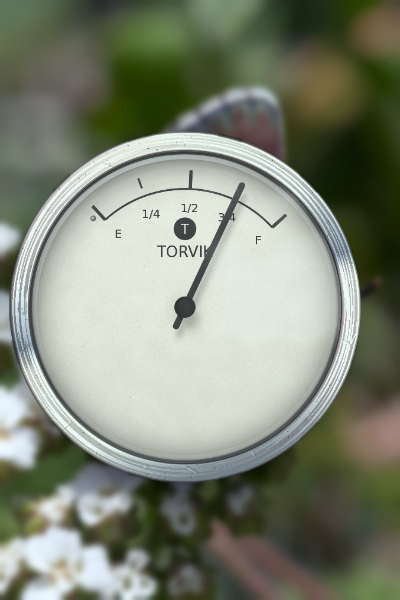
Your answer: 0.75
